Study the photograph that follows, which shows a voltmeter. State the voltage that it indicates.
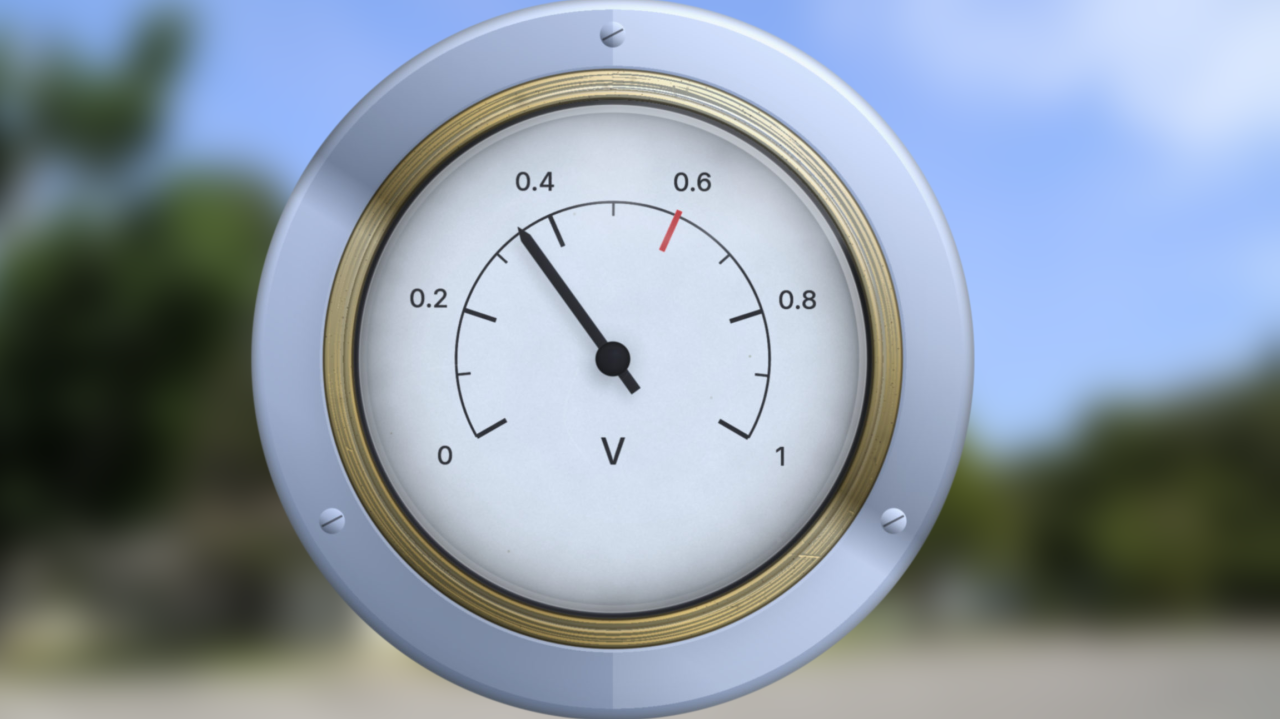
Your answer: 0.35 V
